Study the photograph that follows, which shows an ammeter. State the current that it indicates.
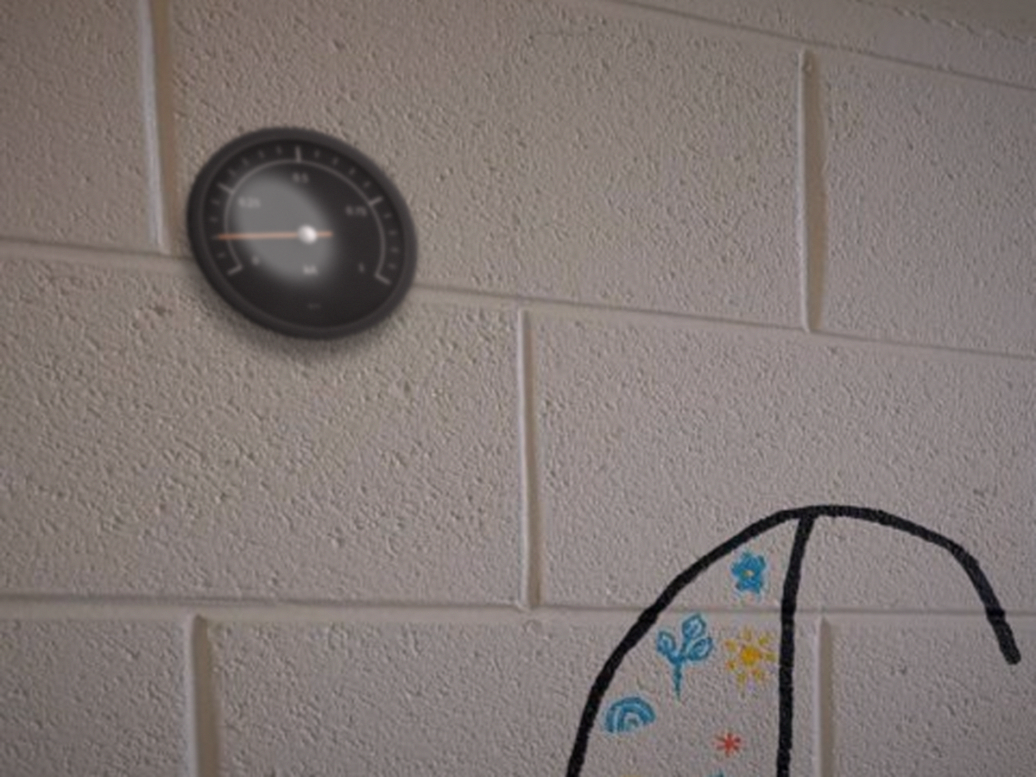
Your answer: 0.1 kA
